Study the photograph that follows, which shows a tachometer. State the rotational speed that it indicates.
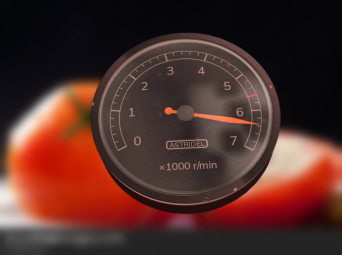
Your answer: 6400 rpm
